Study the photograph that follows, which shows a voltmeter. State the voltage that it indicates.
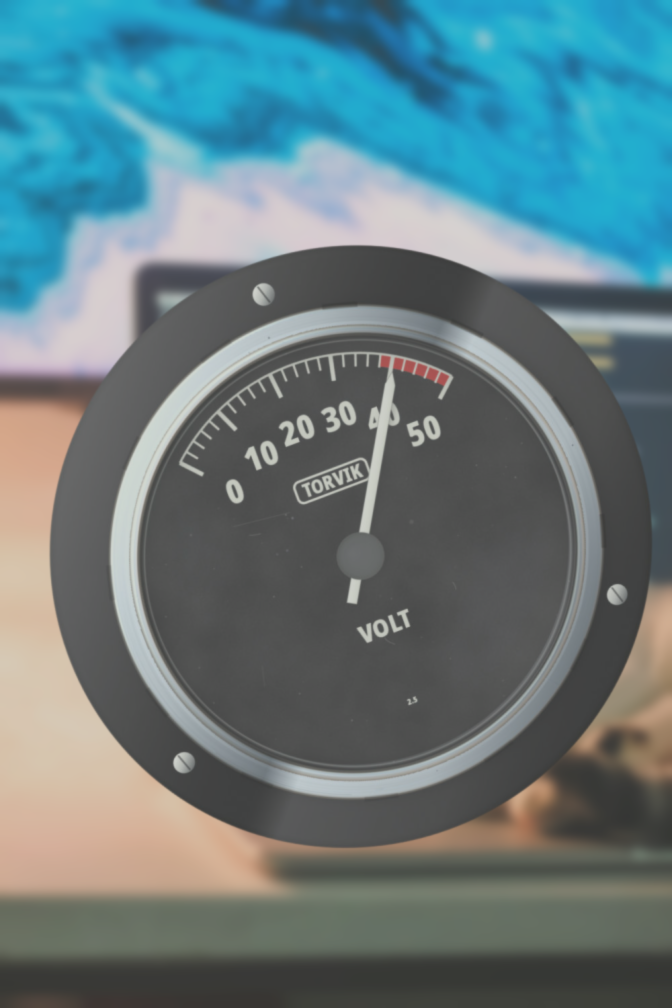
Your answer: 40 V
